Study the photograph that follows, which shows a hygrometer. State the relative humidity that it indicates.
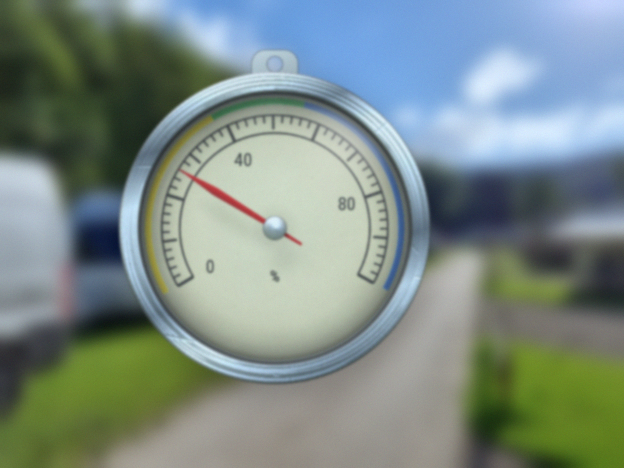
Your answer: 26 %
